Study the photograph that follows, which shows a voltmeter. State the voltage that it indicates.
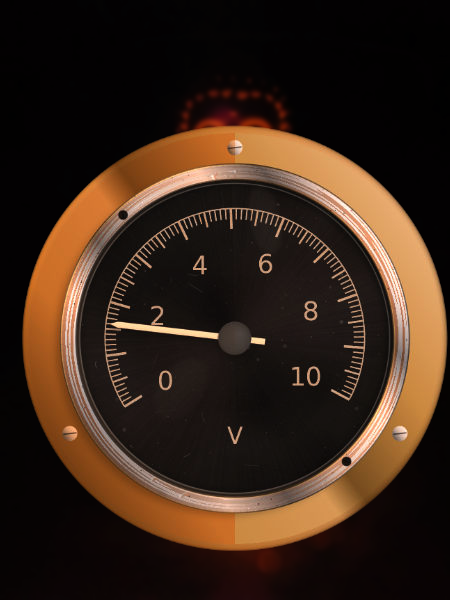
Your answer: 1.6 V
